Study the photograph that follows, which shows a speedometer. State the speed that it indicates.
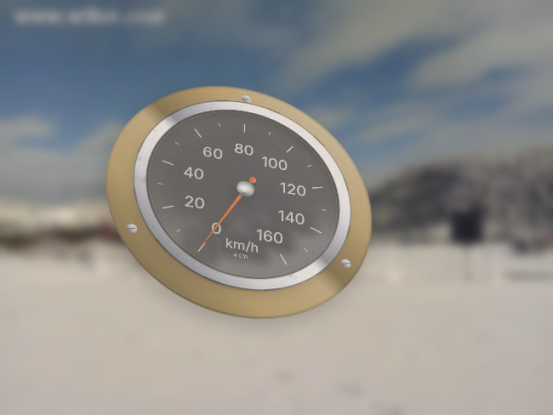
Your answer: 0 km/h
